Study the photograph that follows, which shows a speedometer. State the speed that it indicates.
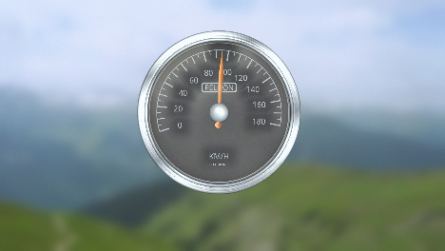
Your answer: 95 km/h
